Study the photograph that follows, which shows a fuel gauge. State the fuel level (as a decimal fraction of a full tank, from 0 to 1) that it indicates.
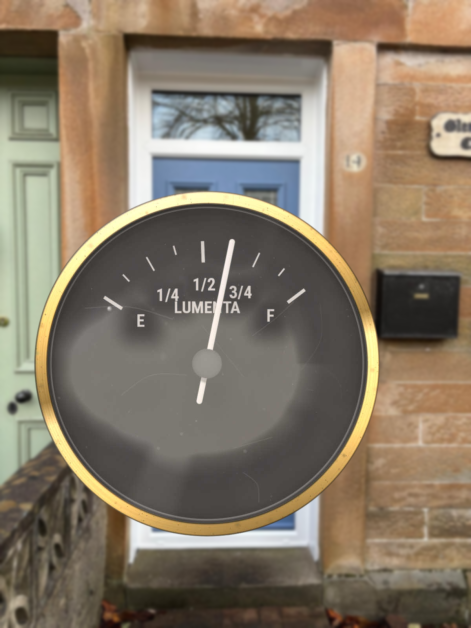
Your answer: 0.625
